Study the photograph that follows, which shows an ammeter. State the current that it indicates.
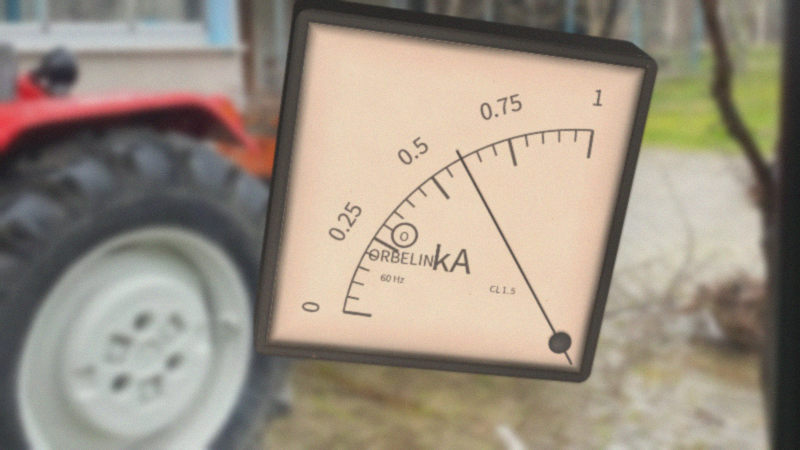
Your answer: 0.6 kA
